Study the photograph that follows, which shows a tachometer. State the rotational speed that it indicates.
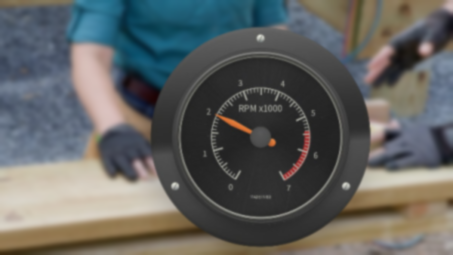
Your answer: 2000 rpm
